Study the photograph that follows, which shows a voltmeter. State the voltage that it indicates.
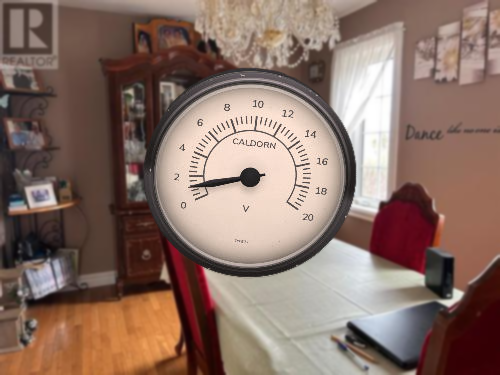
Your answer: 1.2 V
